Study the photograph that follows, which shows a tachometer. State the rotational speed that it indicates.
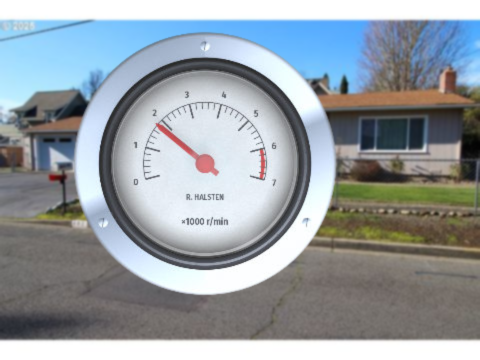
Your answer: 1800 rpm
